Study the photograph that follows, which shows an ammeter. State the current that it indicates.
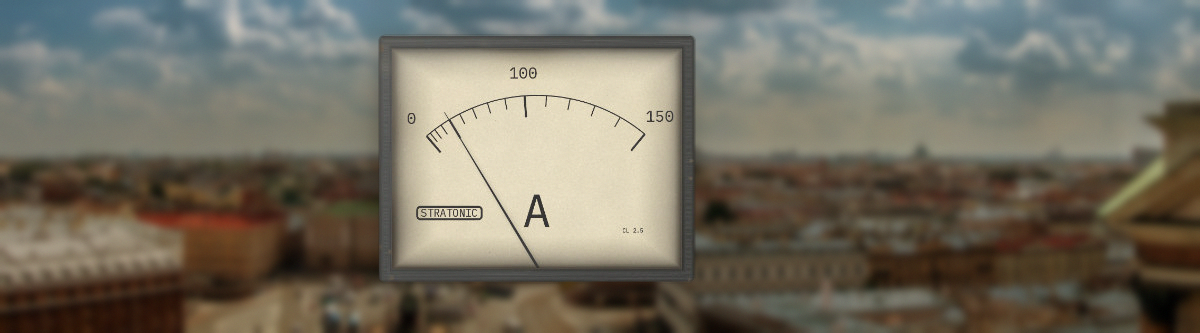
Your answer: 50 A
